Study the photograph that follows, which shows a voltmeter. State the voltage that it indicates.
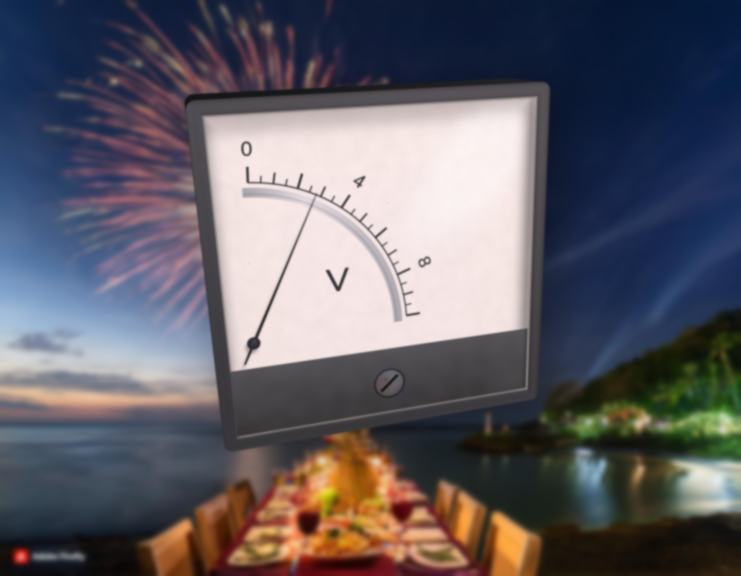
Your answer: 2.75 V
